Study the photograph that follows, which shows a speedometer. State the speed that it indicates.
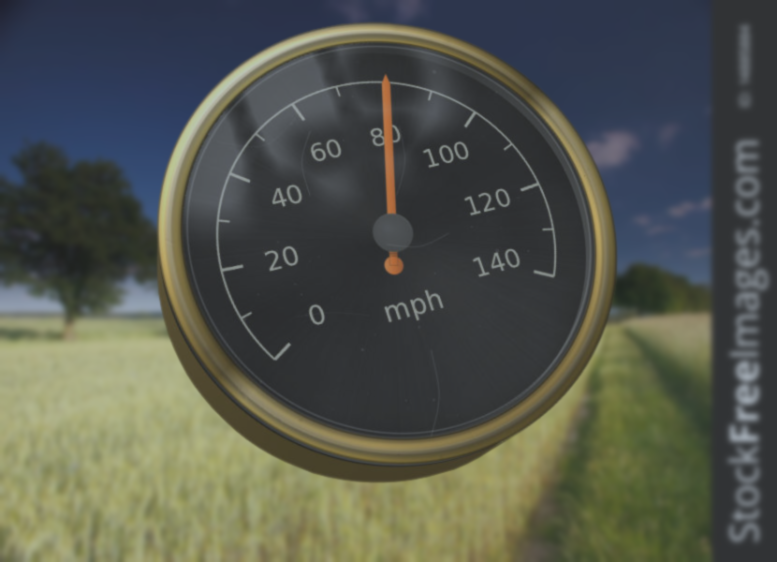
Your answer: 80 mph
